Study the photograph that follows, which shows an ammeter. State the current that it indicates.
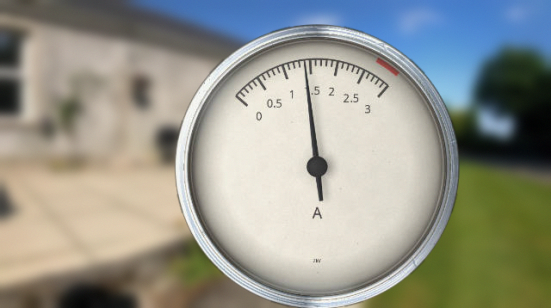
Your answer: 1.4 A
